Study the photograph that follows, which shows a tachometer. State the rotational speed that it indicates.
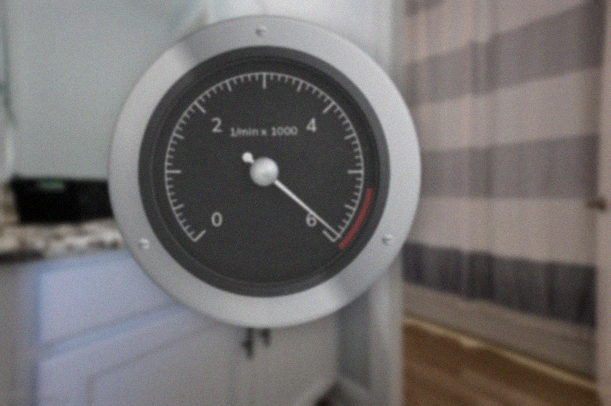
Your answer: 5900 rpm
